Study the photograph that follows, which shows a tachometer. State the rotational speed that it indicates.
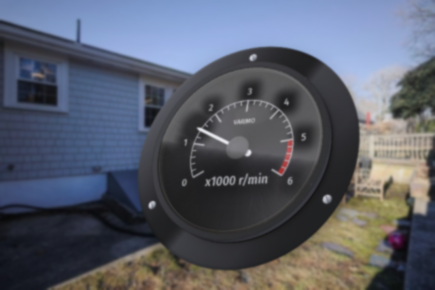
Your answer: 1400 rpm
